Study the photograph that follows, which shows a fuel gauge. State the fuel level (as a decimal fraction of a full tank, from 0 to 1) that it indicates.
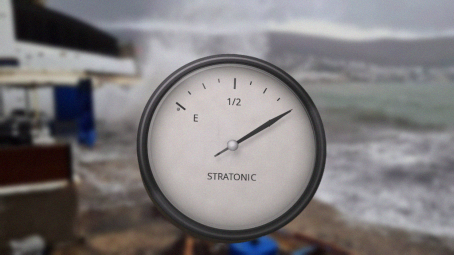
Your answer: 1
